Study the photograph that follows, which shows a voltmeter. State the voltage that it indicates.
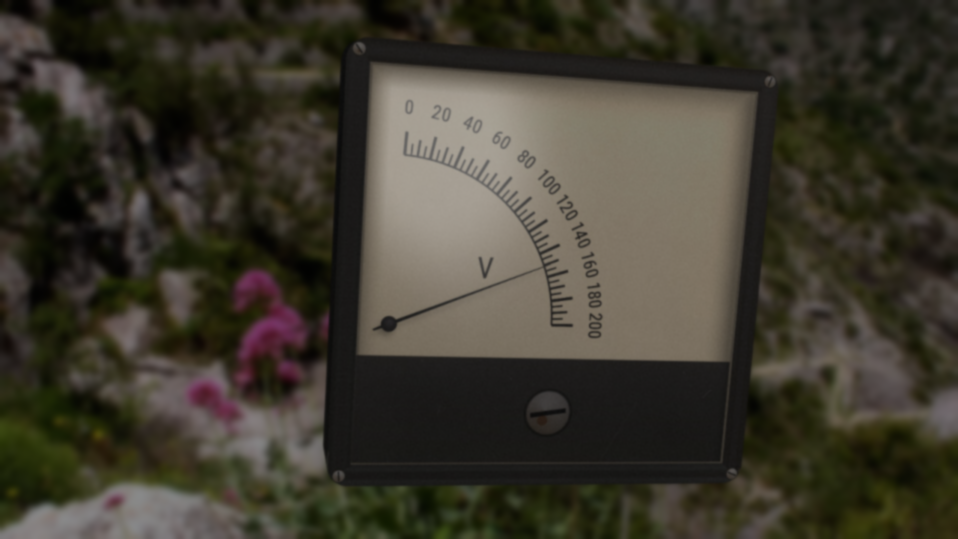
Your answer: 150 V
